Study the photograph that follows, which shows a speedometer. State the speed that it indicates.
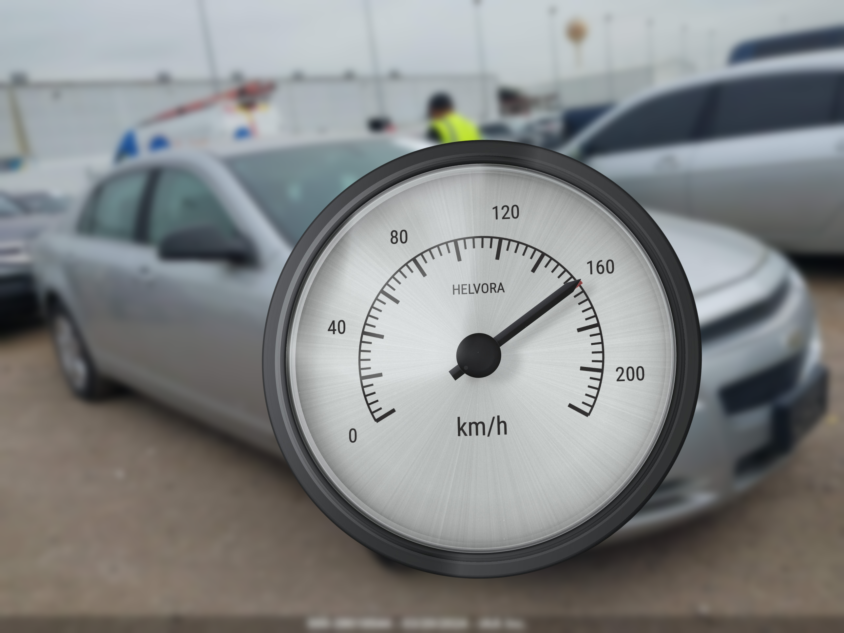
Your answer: 160 km/h
